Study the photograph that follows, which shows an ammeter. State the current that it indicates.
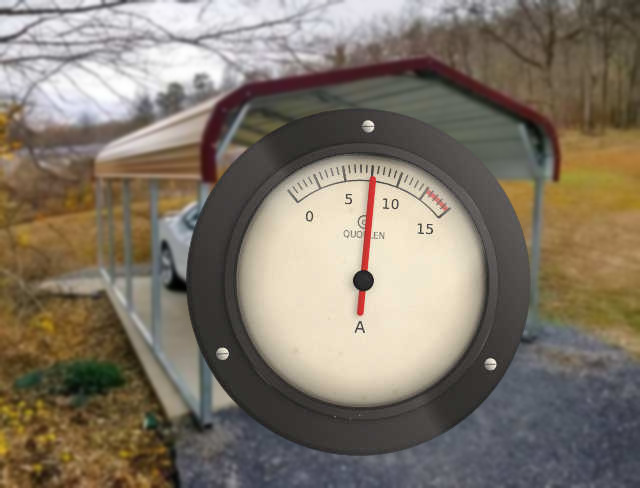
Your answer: 7.5 A
